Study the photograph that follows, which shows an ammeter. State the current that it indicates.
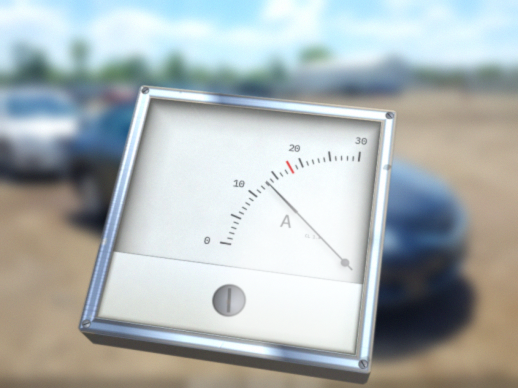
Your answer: 13 A
